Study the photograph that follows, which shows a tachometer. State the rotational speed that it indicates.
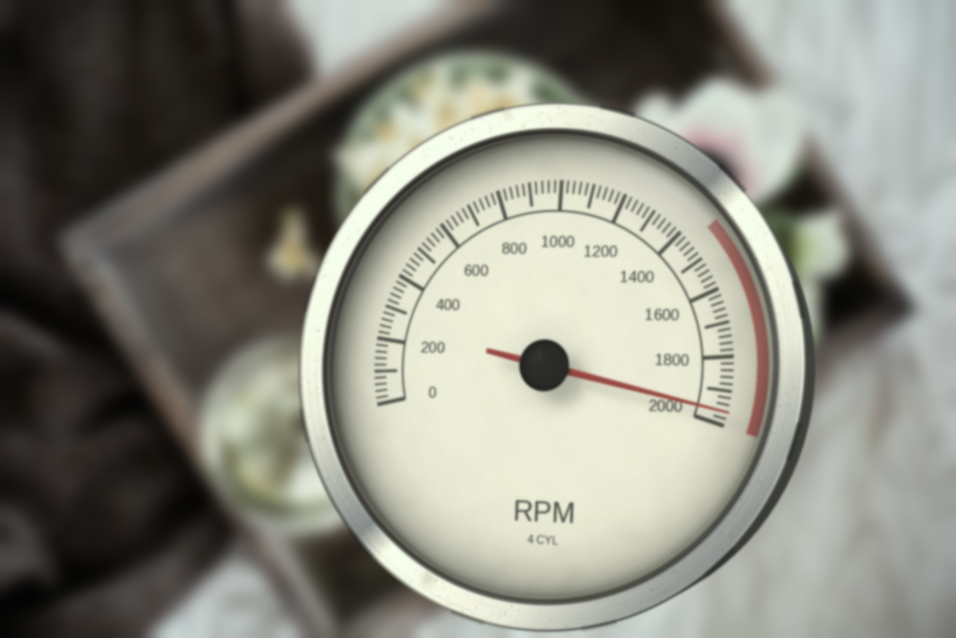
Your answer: 1960 rpm
